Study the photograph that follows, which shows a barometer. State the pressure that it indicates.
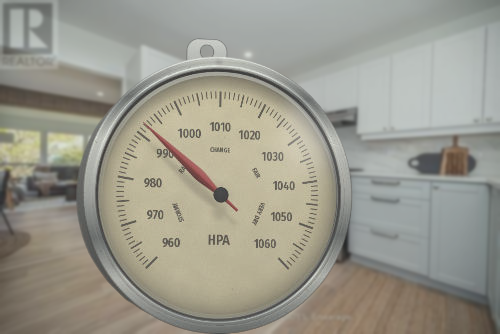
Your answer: 992 hPa
